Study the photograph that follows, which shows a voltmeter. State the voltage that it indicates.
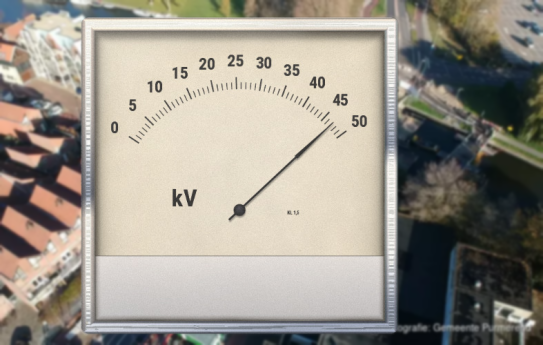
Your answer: 47 kV
